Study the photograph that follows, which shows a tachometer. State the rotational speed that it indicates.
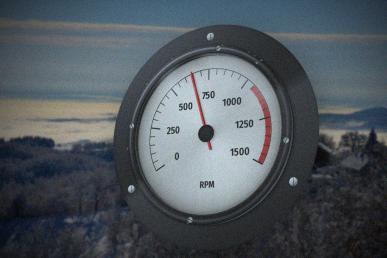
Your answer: 650 rpm
